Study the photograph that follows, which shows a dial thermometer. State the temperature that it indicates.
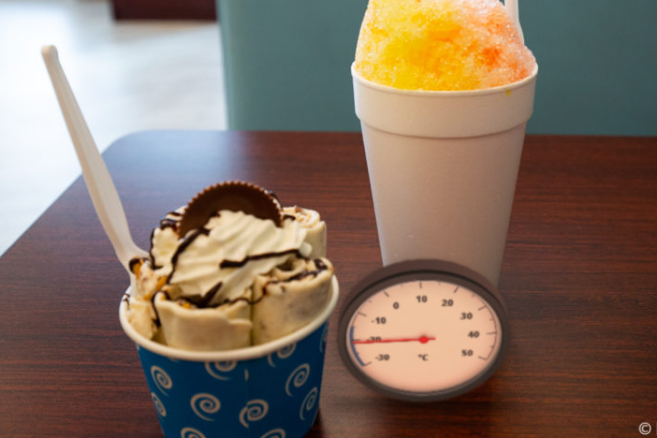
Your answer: -20 °C
